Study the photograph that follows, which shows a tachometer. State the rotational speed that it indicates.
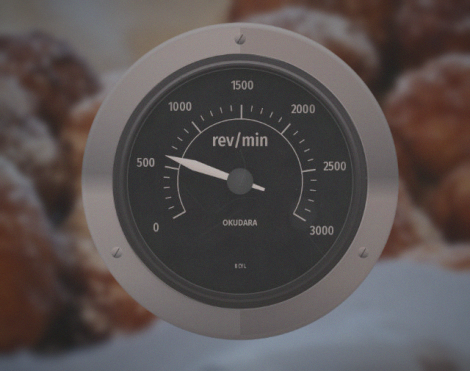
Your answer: 600 rpm
